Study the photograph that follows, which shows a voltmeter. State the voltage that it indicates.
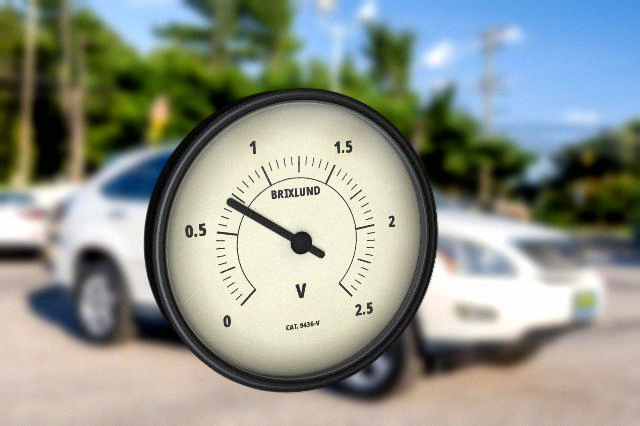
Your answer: 0.7 V
